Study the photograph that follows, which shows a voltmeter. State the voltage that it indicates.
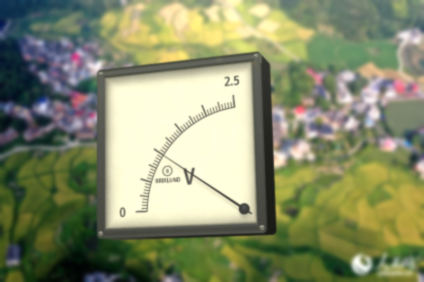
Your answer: 1 V
